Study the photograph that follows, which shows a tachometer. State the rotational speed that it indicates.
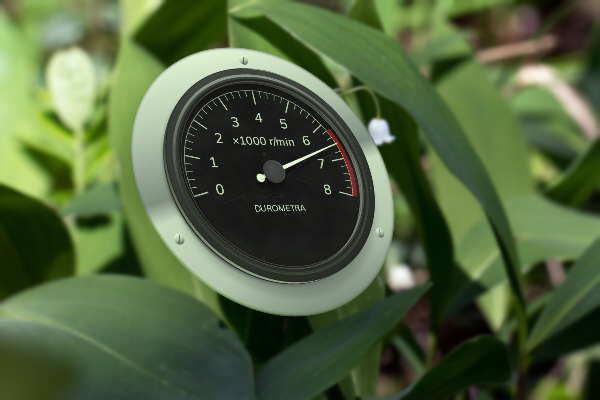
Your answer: 6600 rpm
